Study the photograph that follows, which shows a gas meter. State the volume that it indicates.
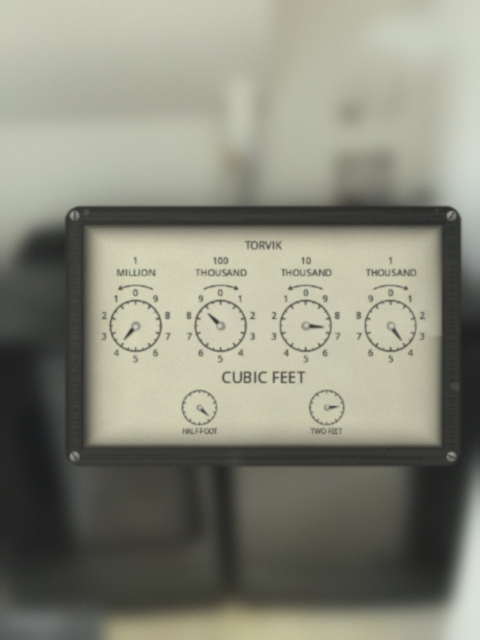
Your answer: 387400 ft³
